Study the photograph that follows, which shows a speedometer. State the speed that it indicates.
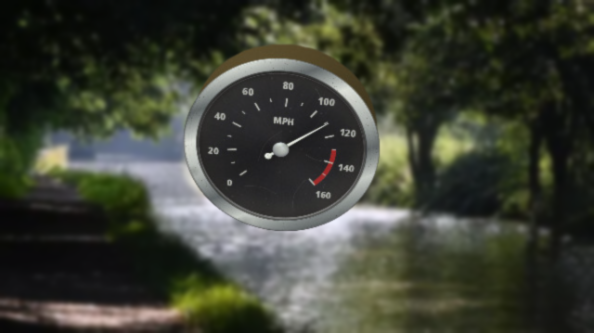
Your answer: 110 mph
